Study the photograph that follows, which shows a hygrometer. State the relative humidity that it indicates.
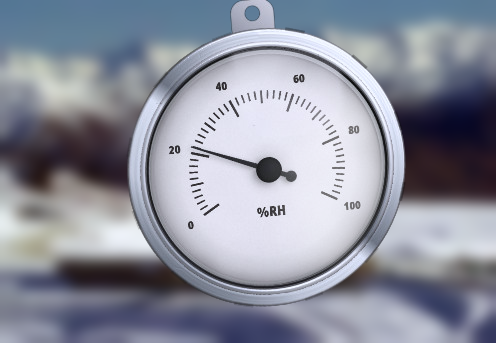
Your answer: 22 %
